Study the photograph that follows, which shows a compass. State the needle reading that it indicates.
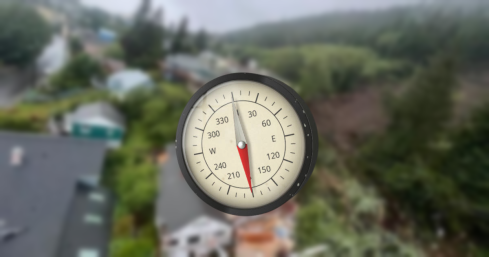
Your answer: 180 °
